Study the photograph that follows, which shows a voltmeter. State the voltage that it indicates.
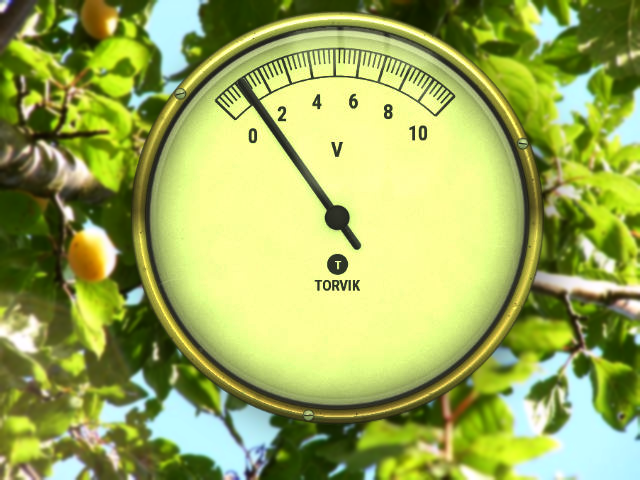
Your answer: 1.2 V
